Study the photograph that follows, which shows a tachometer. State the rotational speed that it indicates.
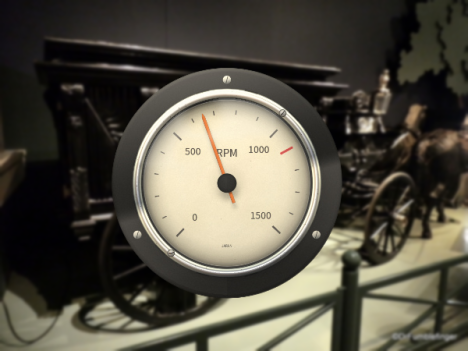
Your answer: 650 rpm
